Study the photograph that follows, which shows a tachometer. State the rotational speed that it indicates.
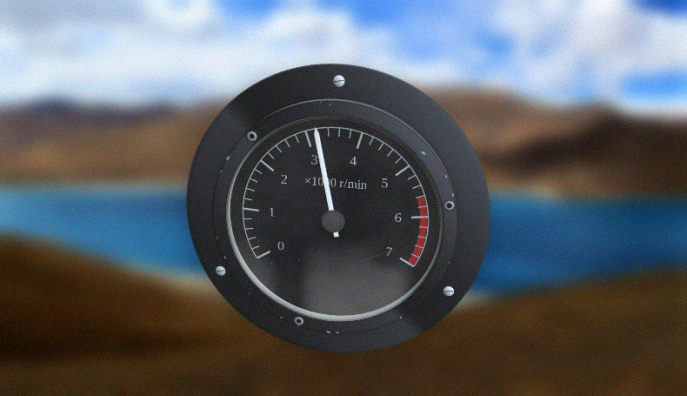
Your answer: 3200 rpm
